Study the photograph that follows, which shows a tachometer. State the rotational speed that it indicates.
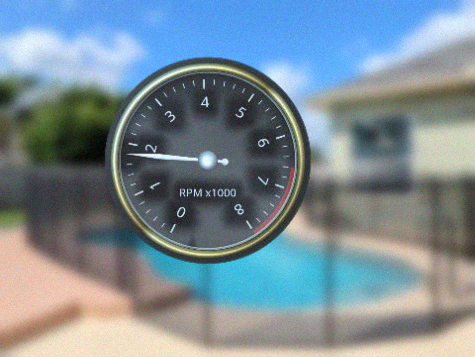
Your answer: 1800 rpm
